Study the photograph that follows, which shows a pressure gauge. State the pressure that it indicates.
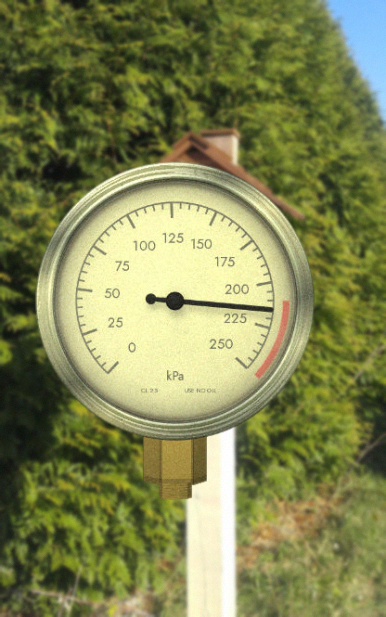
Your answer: 215 kPa
